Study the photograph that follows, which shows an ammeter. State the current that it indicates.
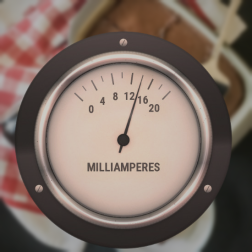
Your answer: 14 mA
